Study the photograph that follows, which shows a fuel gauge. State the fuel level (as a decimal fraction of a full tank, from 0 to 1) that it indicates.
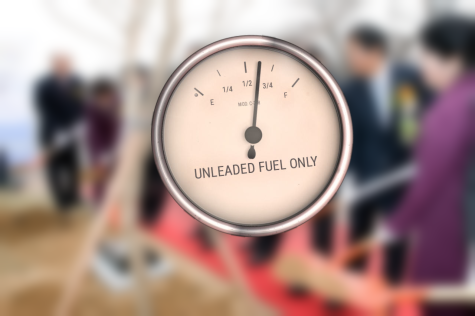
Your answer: 0.625
